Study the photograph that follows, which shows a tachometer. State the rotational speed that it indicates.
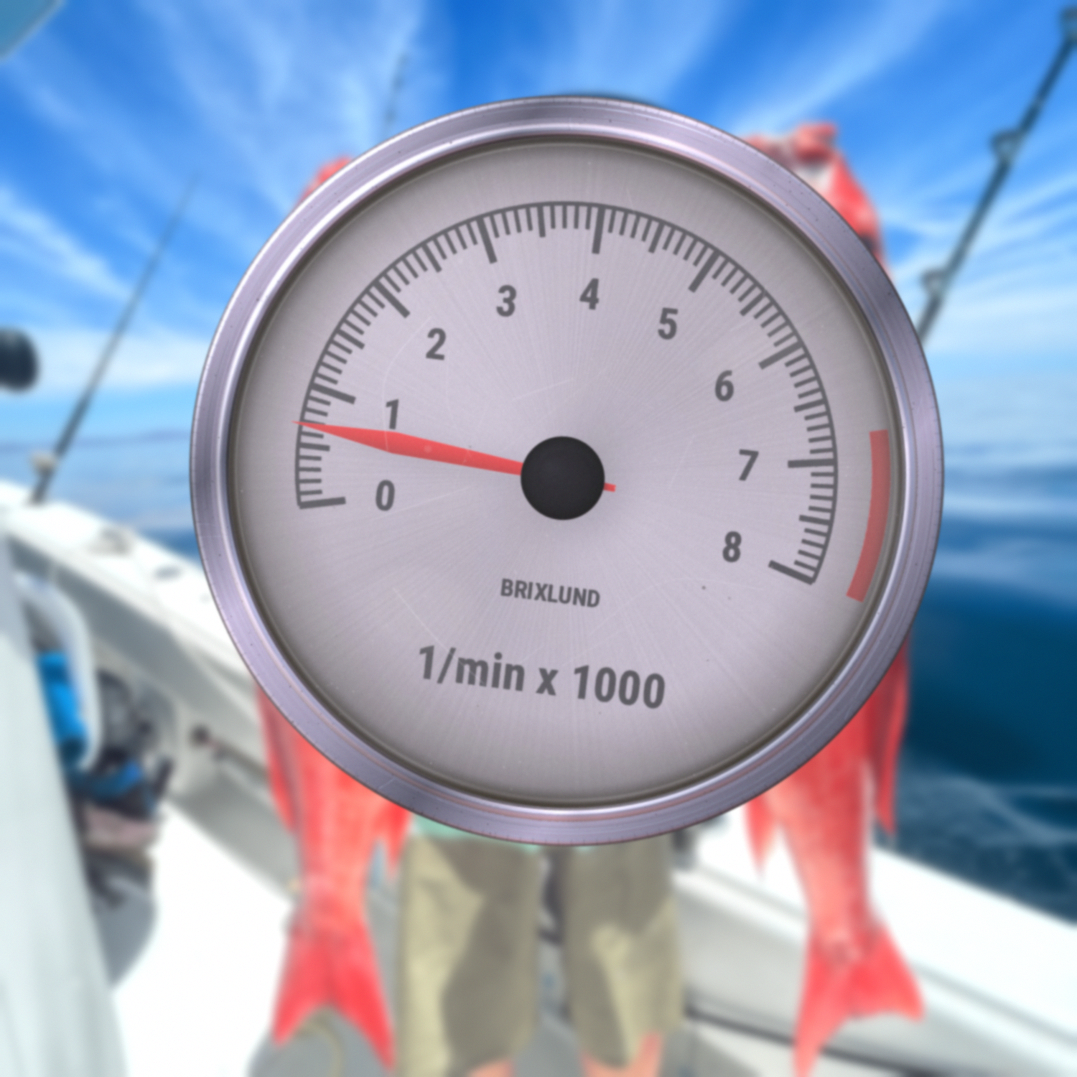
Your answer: 700 rpm
